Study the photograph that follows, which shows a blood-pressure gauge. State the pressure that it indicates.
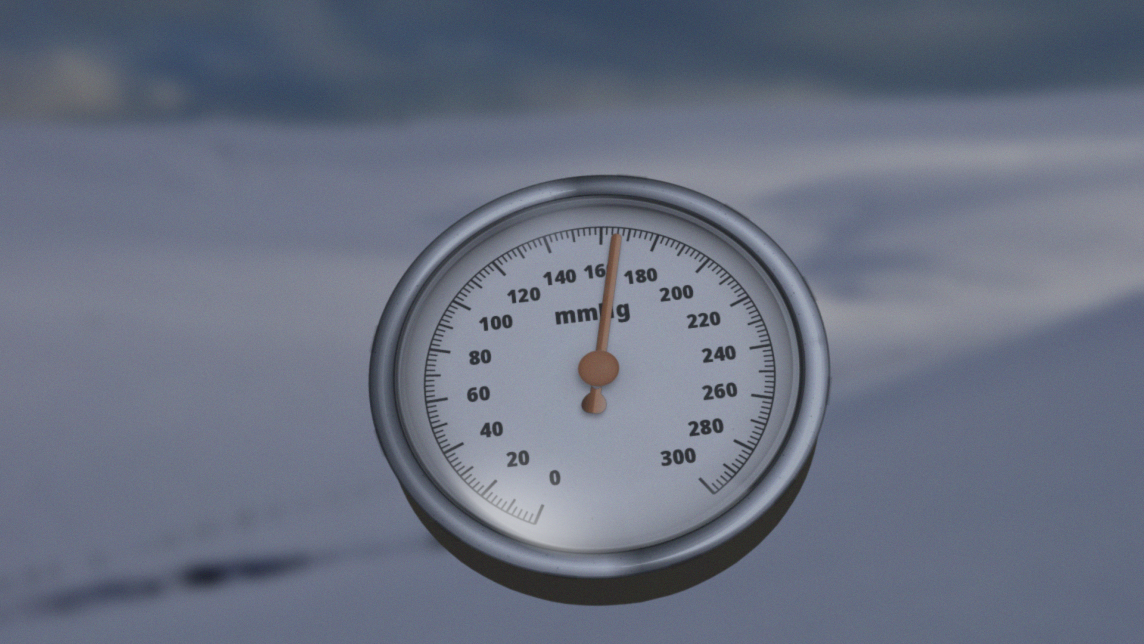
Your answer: 166 mmHg
